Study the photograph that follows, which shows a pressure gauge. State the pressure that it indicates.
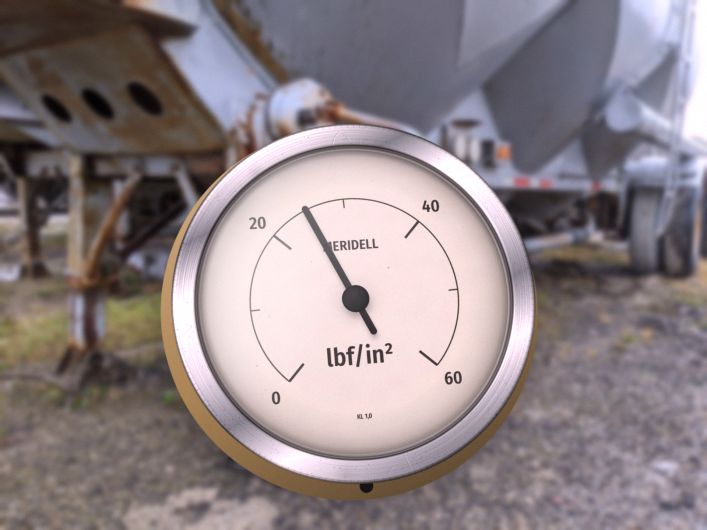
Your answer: 25 psi
